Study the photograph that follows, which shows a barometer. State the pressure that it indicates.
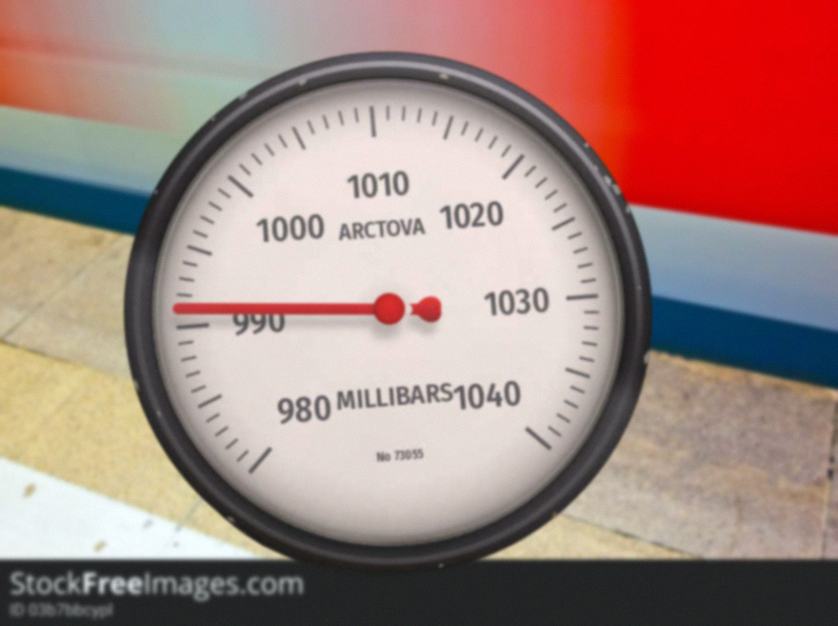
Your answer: 991 mbar
